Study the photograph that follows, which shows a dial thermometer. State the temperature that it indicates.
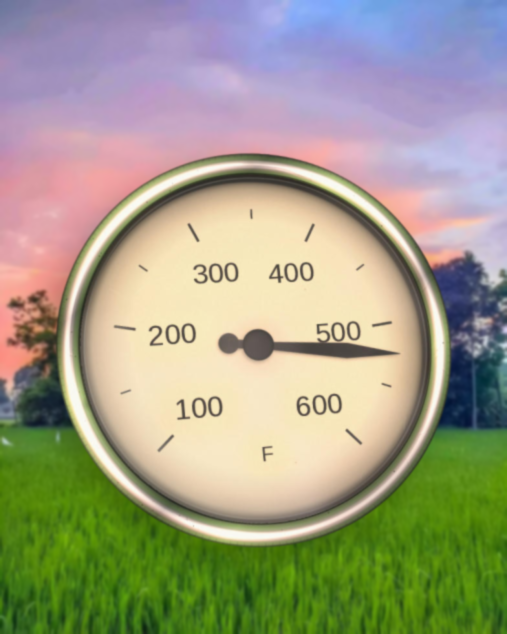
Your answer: 525 °F
